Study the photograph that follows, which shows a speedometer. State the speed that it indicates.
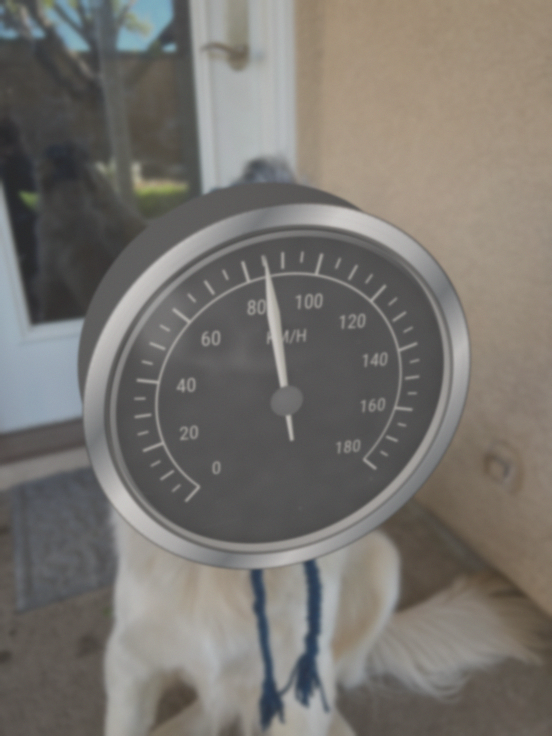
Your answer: 85 km/h
